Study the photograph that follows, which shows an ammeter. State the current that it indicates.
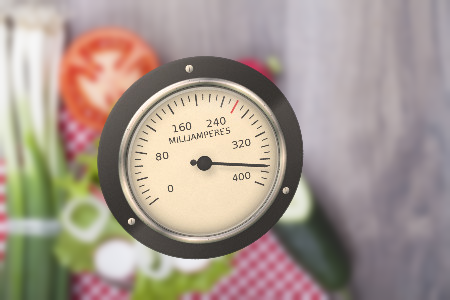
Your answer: 370 mA
